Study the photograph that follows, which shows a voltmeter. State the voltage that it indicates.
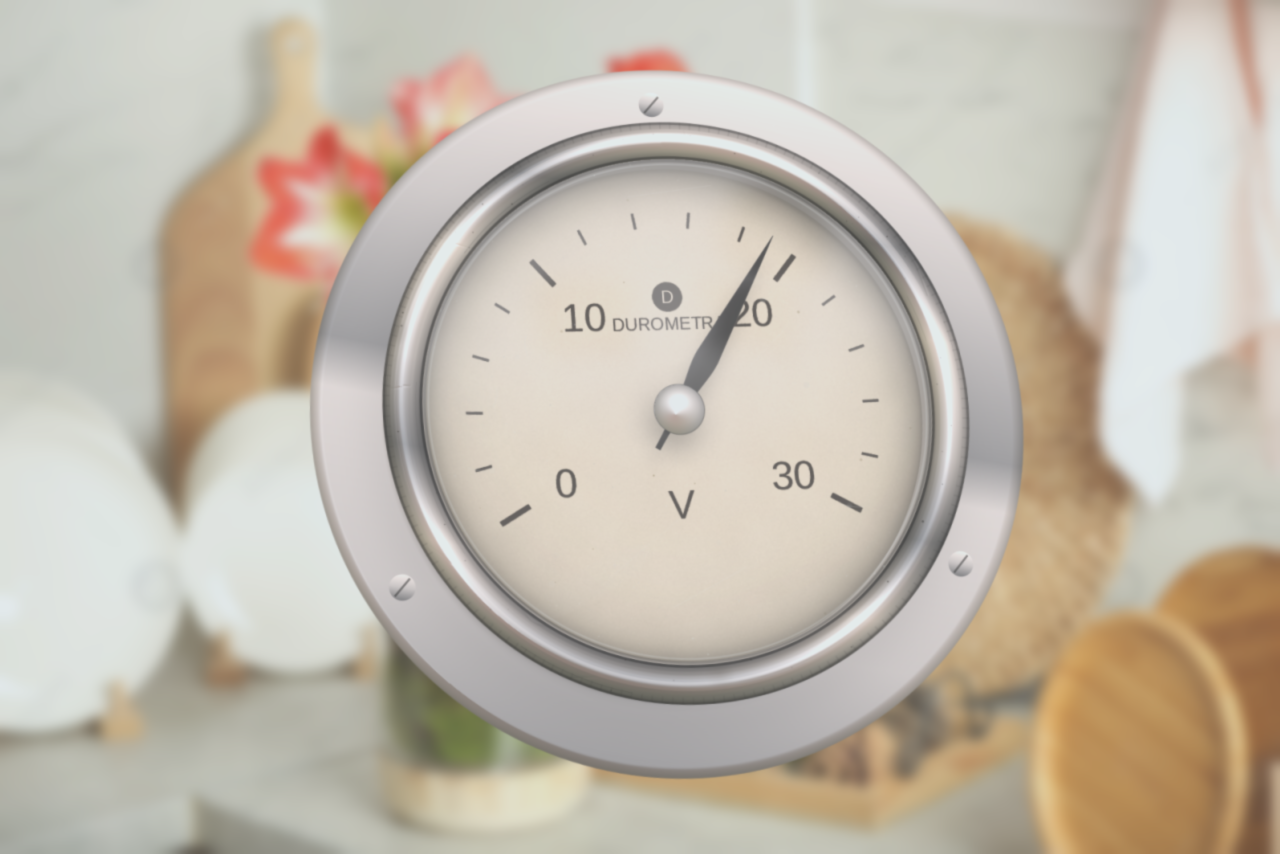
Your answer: 19 V
